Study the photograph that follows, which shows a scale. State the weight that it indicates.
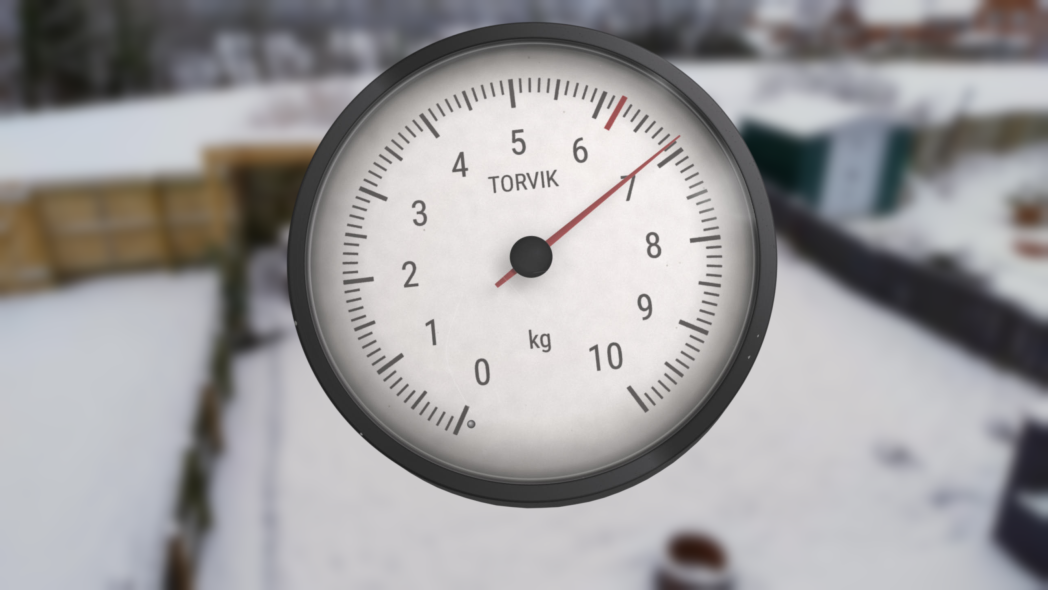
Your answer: 6.9 kg
